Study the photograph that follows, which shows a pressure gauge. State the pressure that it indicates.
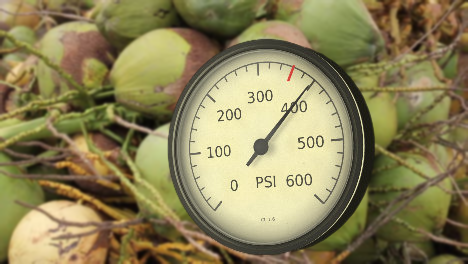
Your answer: 400 psi
